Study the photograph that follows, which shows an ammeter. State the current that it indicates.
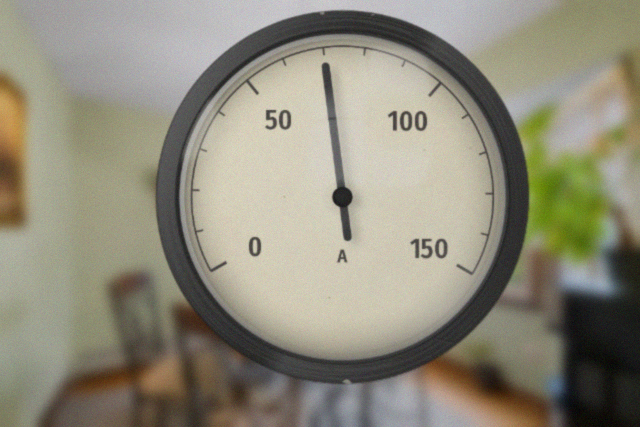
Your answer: 70 A
